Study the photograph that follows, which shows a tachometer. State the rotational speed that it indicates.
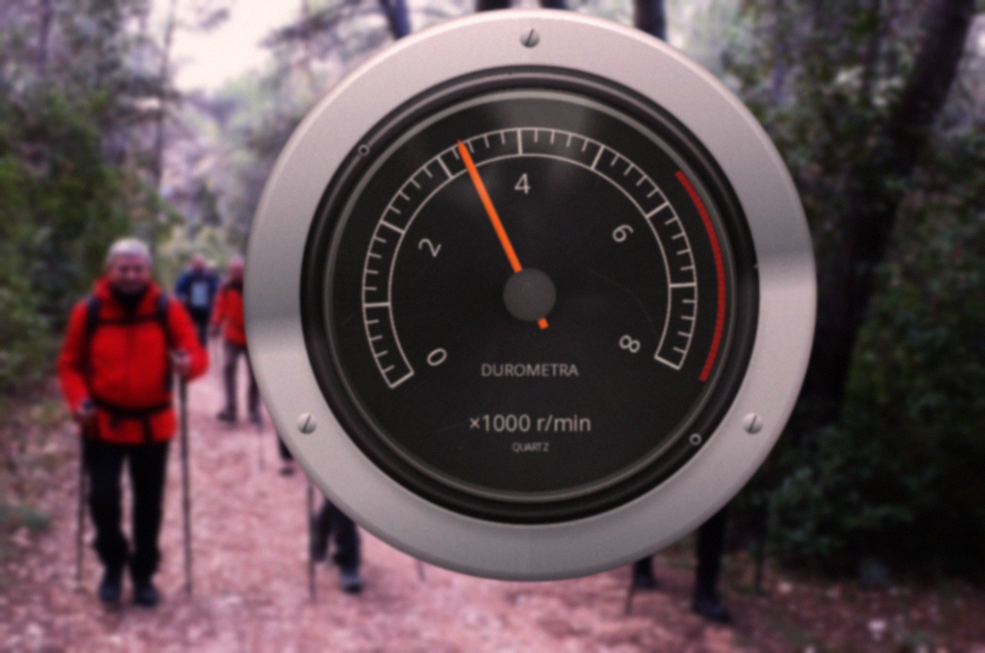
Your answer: 3300 rpm
